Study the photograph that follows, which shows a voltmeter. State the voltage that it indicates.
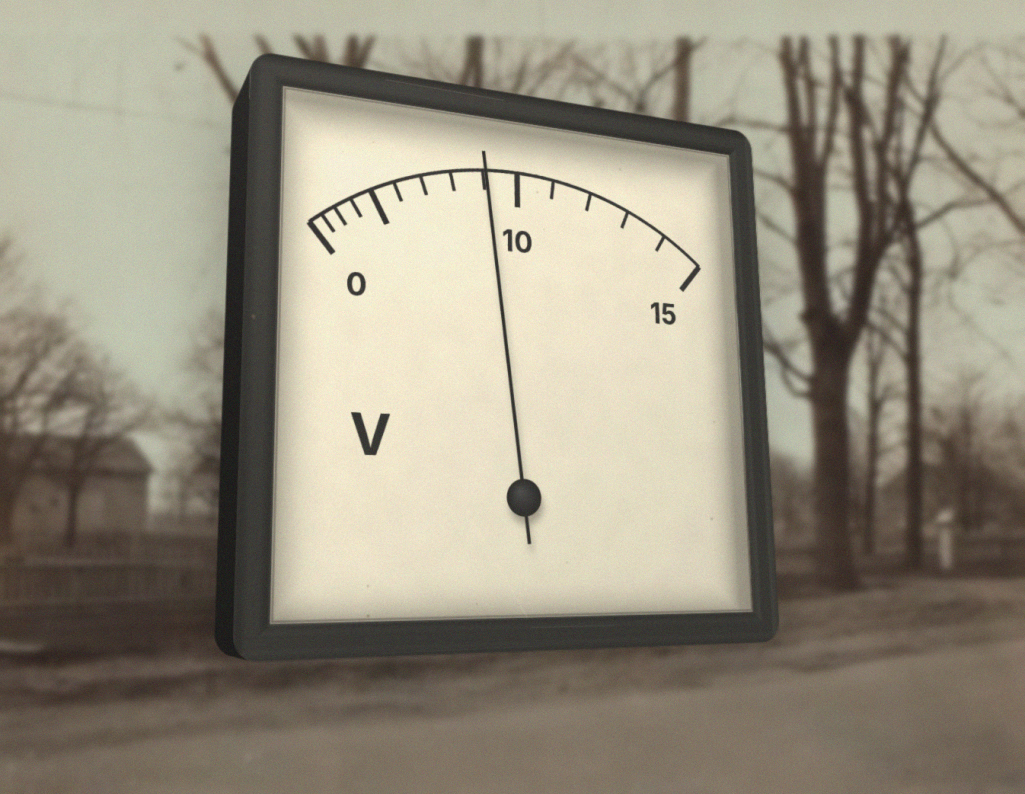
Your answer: 9 V
